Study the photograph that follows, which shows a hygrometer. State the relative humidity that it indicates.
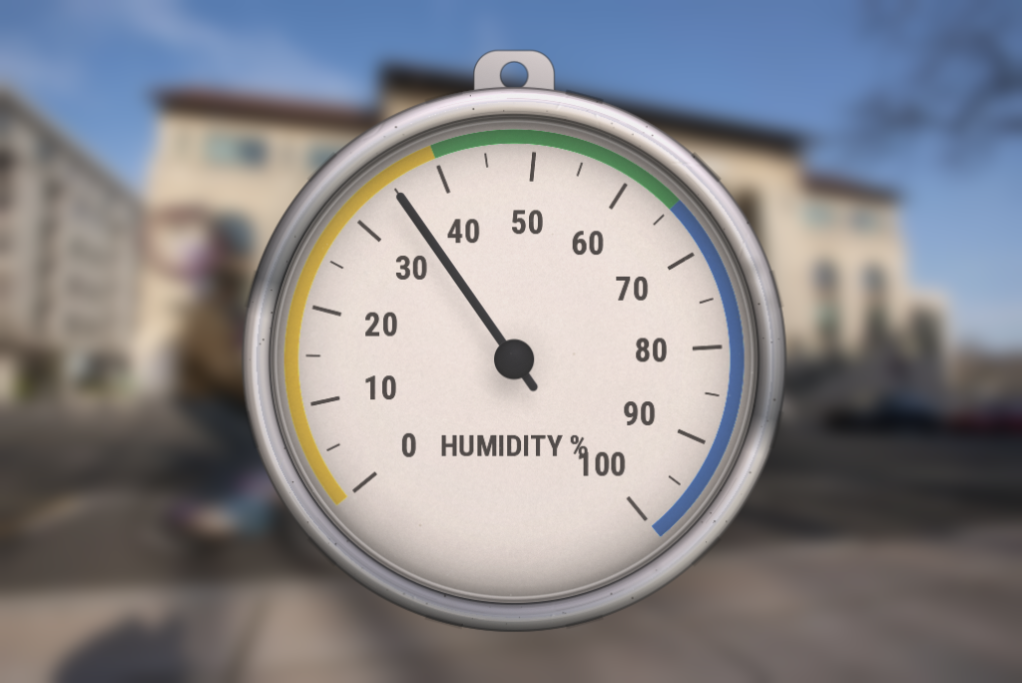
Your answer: 35 %
